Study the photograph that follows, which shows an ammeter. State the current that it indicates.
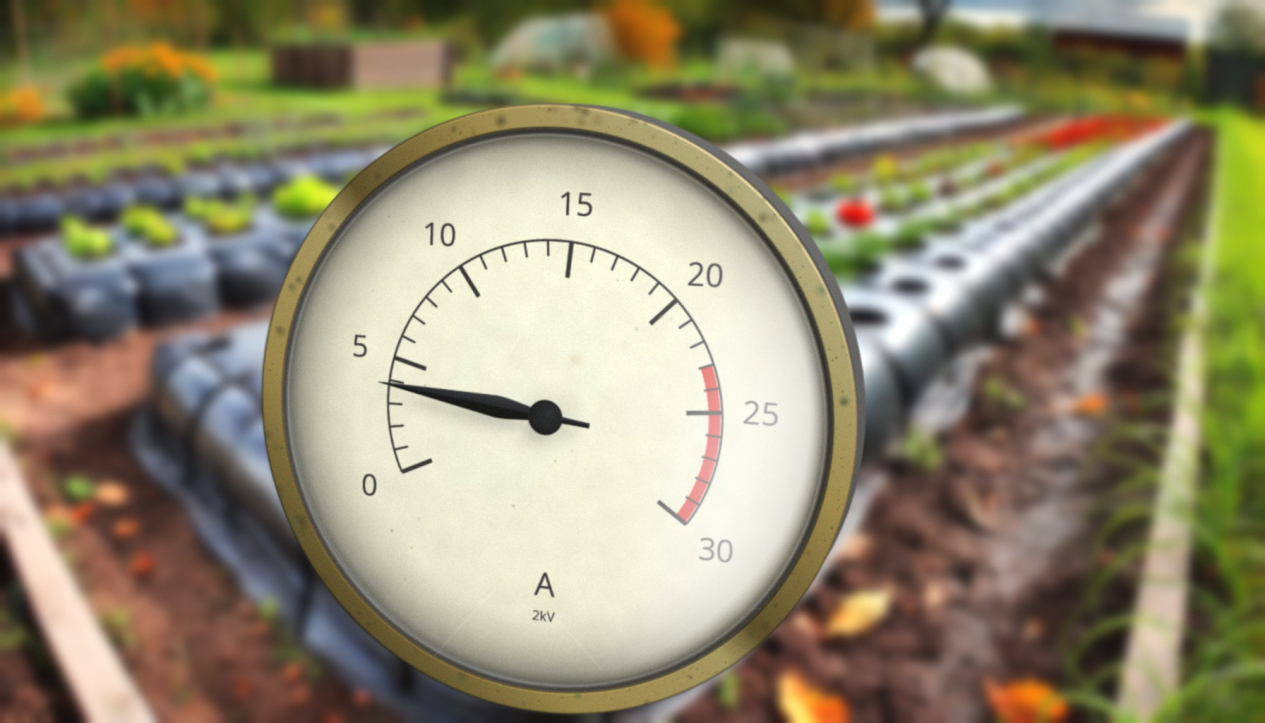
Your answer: 4 A
